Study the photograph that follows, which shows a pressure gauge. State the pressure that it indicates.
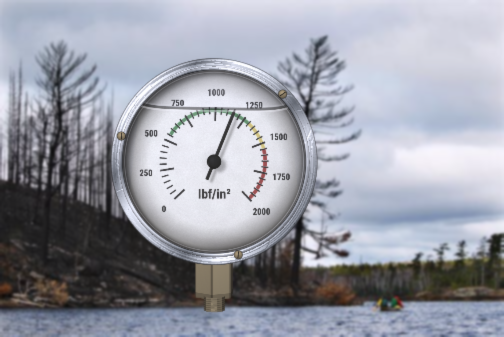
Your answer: 1150 psi
